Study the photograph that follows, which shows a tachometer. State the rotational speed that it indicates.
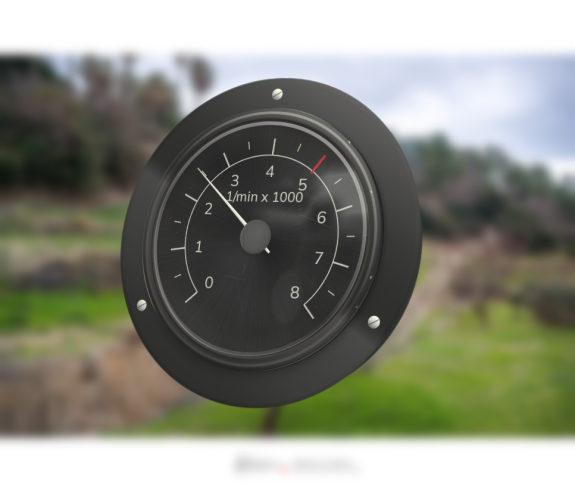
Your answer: 2500 rpm
